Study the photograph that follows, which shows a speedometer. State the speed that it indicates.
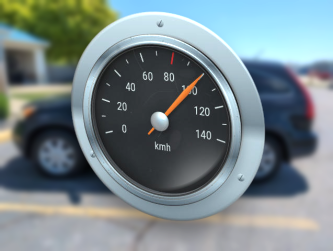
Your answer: 100 km/h
